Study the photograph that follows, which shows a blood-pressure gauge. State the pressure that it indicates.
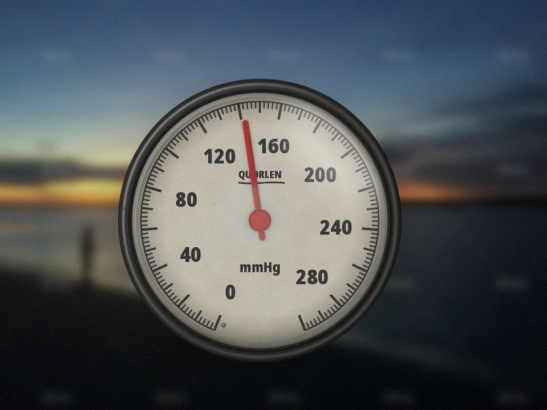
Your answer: 142 mmHg
